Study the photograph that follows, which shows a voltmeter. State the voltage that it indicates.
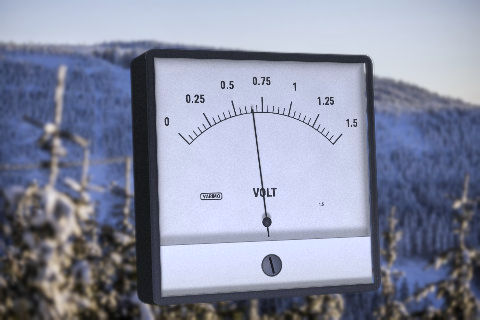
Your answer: 0.65 V
